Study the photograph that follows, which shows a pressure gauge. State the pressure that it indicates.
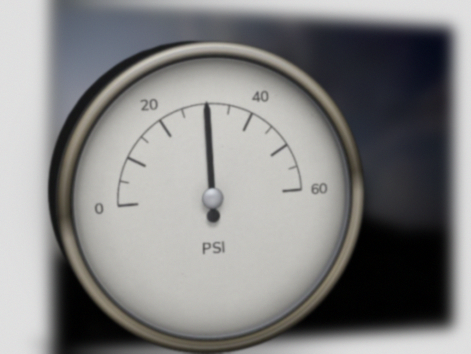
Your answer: 30 psi
